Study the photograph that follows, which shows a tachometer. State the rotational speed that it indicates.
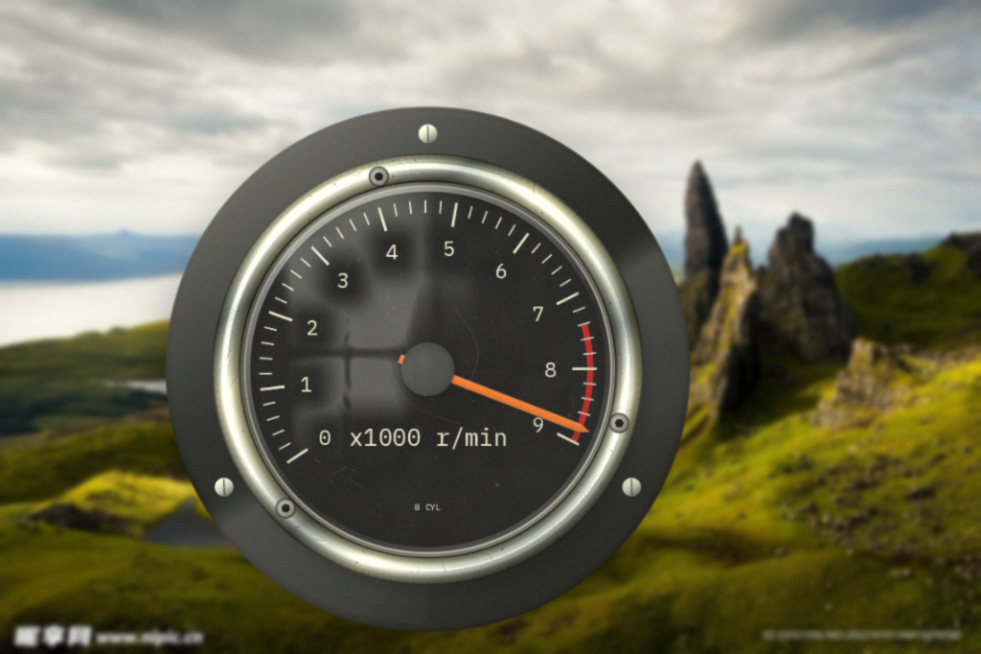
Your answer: 8800 rpm
